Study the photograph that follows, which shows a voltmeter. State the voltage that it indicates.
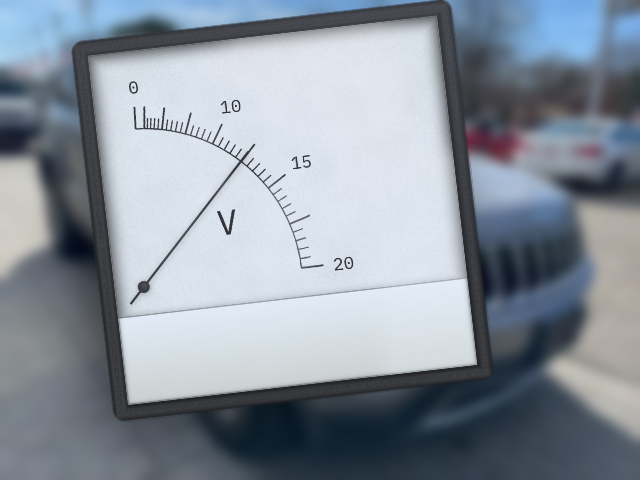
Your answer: 12.5 V
